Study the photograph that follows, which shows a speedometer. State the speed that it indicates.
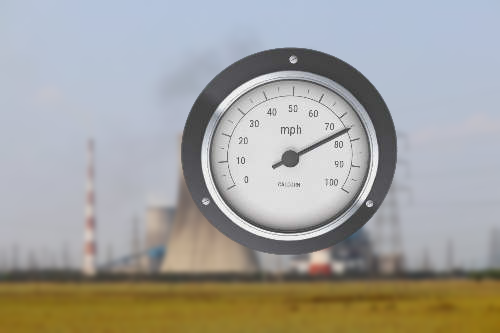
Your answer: 75 mph
